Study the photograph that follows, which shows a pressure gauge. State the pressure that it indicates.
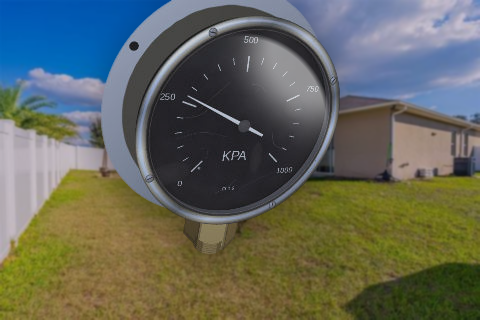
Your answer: 275 kPa
